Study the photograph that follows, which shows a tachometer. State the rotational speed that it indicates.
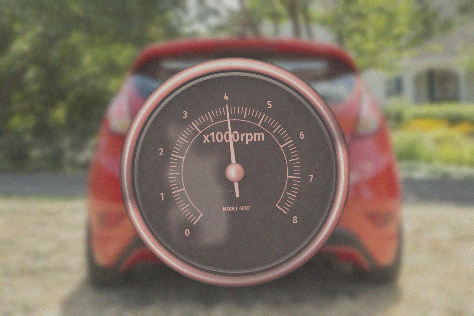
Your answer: 4000 rpm
